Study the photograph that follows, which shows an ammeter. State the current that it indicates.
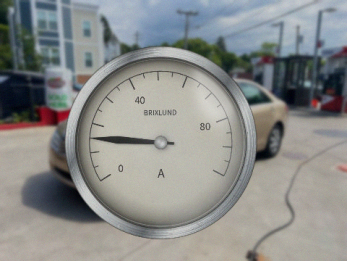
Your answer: 15 A
